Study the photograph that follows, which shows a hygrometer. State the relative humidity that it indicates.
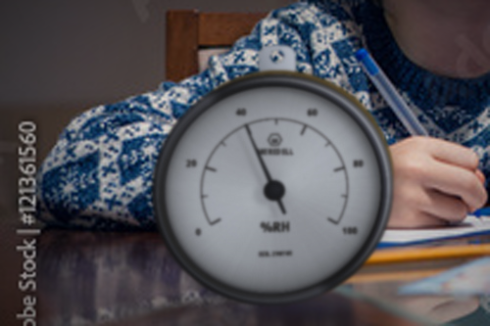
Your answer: 40 %
